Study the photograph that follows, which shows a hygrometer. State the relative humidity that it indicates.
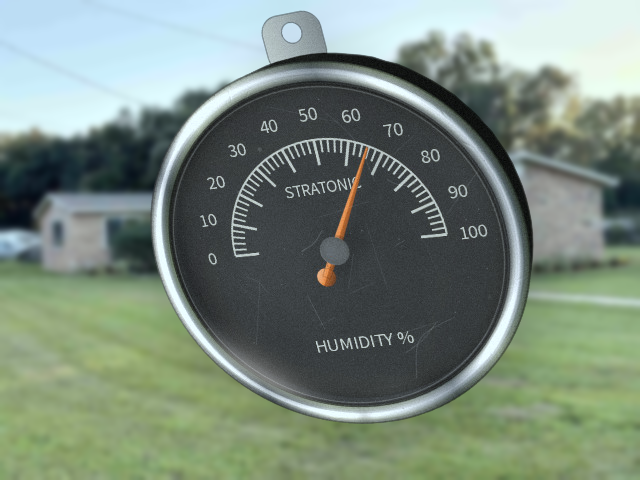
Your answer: 66 %
